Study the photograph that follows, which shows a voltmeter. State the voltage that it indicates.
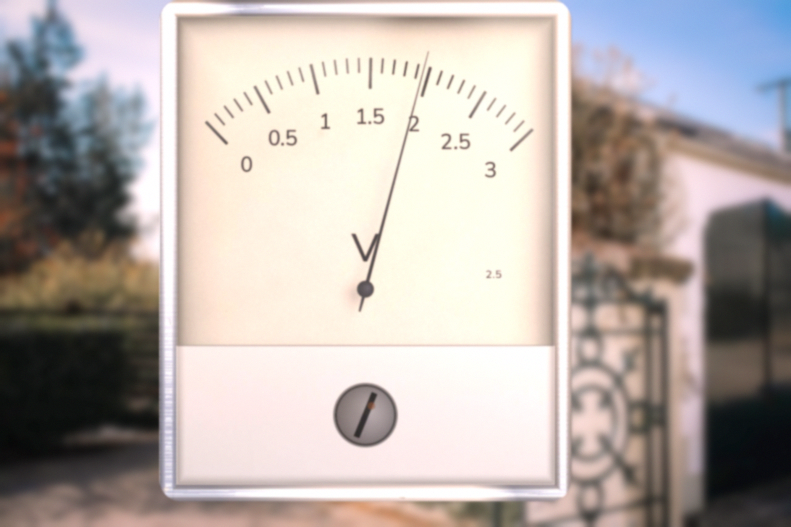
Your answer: 1.95 V
